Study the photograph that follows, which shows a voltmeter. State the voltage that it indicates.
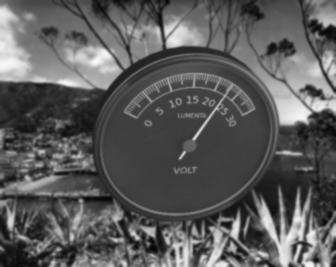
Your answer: 22.5 V
